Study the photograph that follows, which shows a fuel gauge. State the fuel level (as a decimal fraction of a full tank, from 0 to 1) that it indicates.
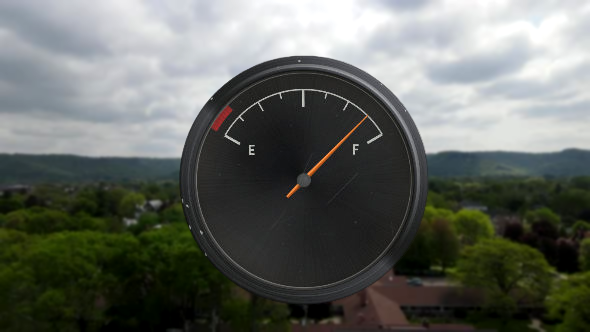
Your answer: 0.875
